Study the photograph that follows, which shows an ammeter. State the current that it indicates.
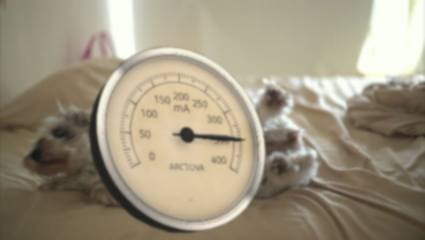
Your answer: 350 mA
